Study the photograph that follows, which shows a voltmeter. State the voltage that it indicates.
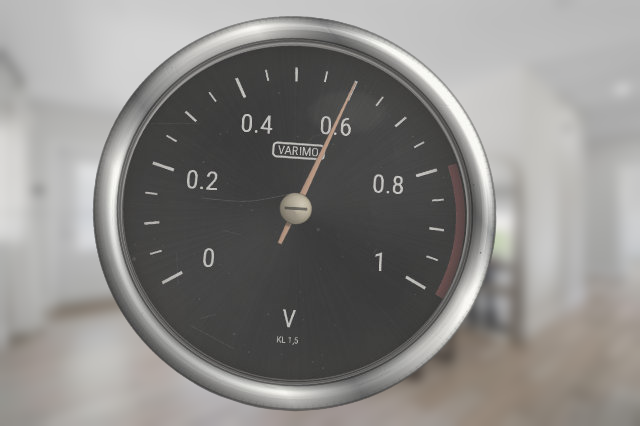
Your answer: 0.6 V
